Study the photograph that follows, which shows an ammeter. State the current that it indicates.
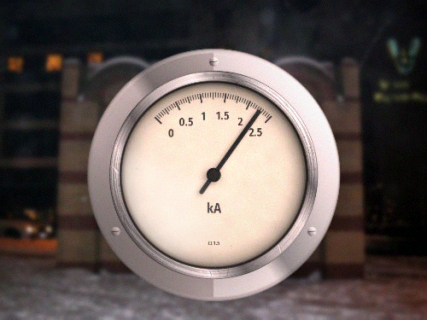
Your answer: 2.25 kA
